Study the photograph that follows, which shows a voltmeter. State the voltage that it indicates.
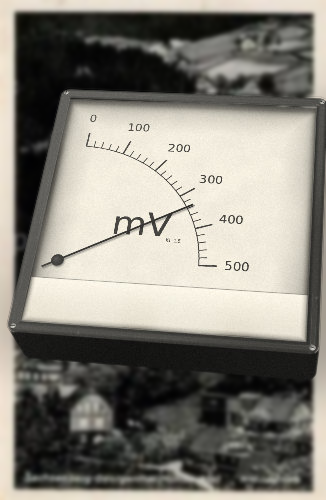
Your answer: 340 mV
